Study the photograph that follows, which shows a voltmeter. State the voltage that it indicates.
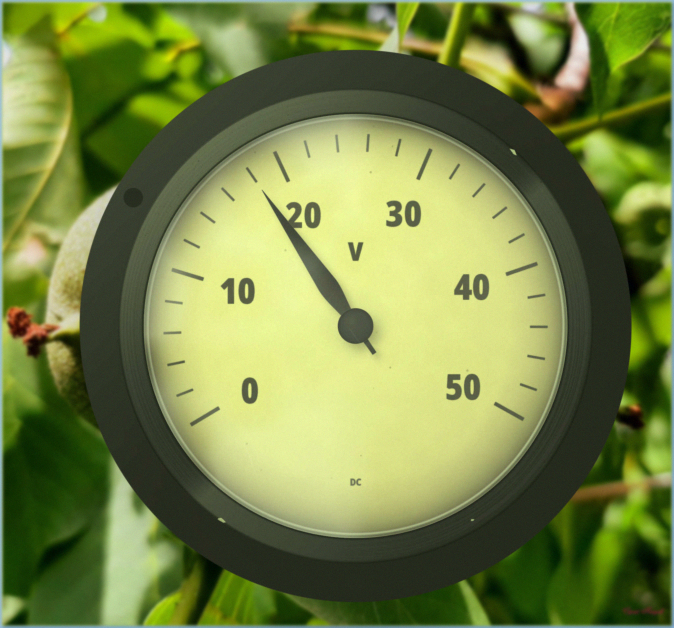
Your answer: 18 V
